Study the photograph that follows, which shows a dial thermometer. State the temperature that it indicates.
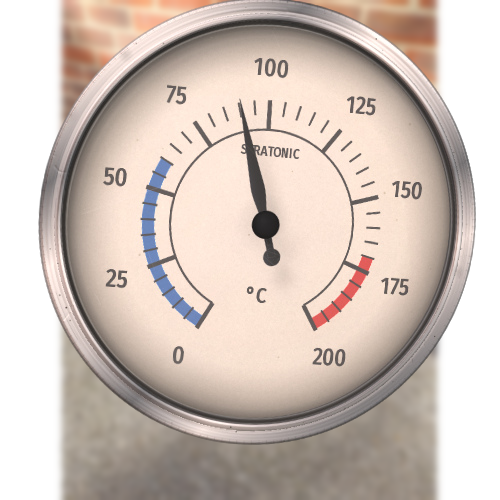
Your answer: 90 °C
